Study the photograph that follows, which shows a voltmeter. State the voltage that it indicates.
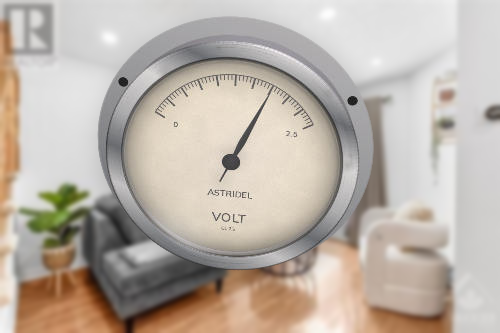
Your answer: 1.75 V
